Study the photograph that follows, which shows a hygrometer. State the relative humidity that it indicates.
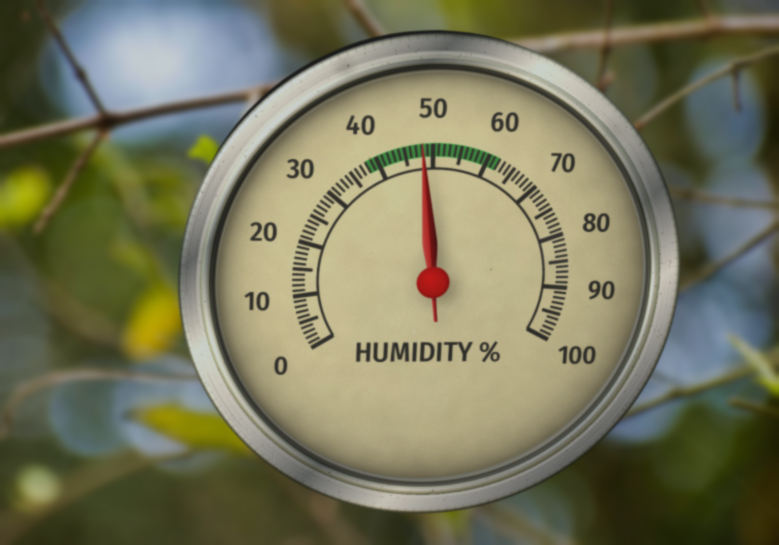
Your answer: 48 %
